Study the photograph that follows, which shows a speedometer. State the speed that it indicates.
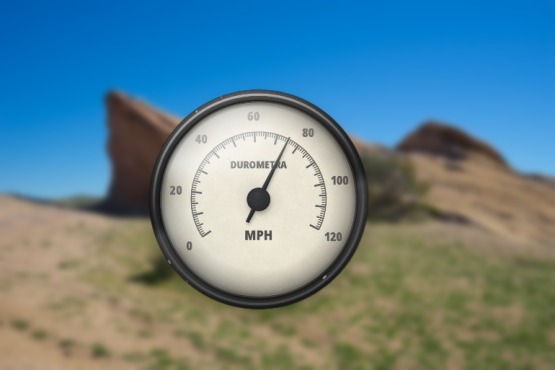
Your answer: 75 mph
